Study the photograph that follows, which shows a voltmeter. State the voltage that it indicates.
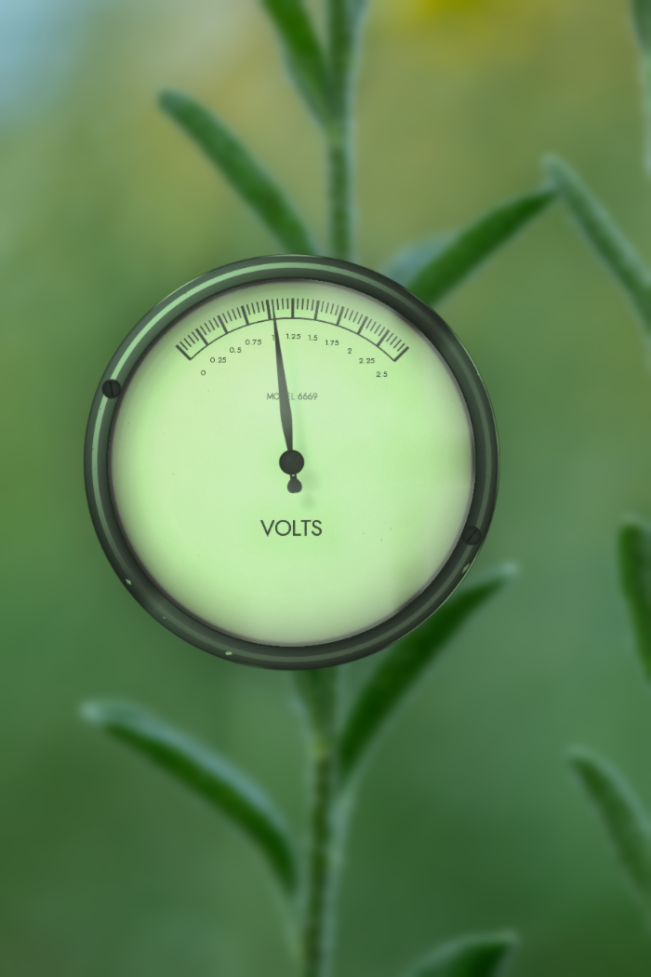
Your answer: 1.05 V
